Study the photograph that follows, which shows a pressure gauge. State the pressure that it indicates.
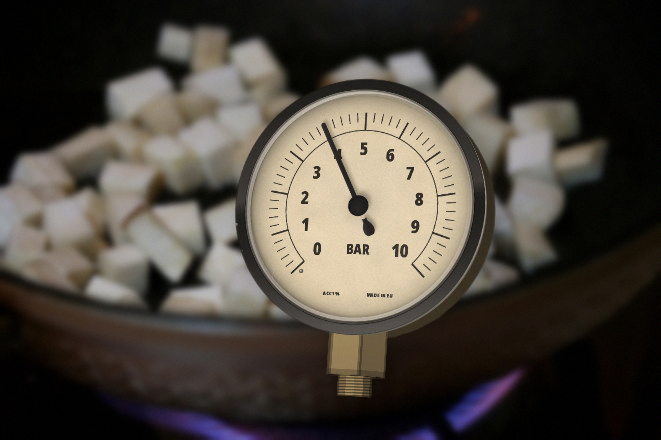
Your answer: 4 bar
